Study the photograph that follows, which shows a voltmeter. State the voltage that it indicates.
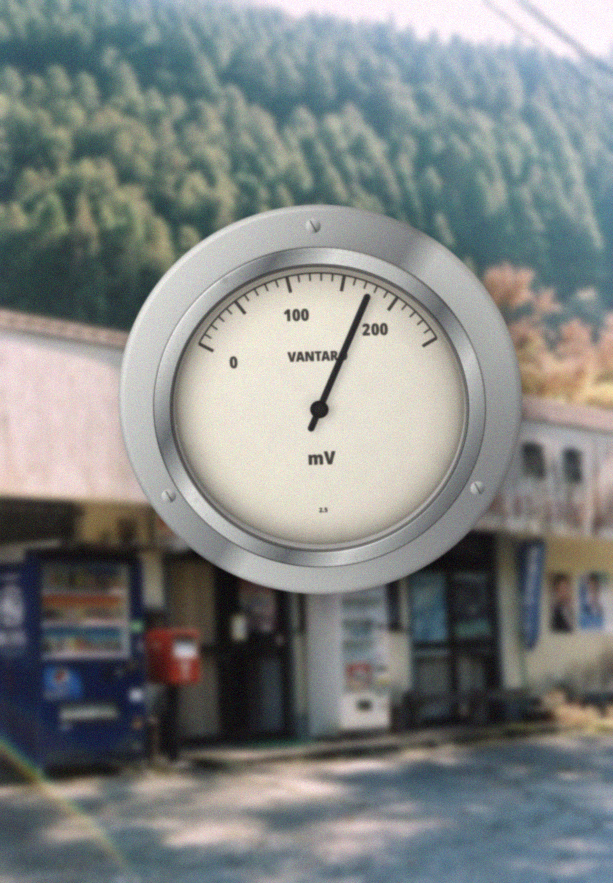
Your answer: 175 mV
